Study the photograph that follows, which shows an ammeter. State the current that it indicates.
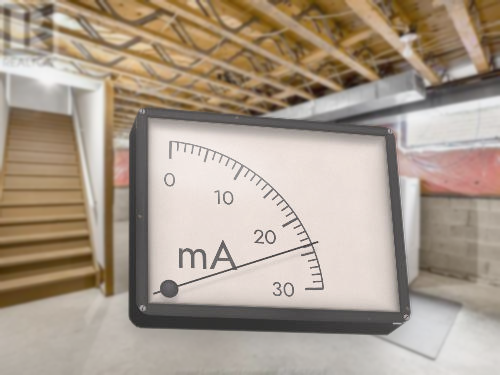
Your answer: 24 mA
